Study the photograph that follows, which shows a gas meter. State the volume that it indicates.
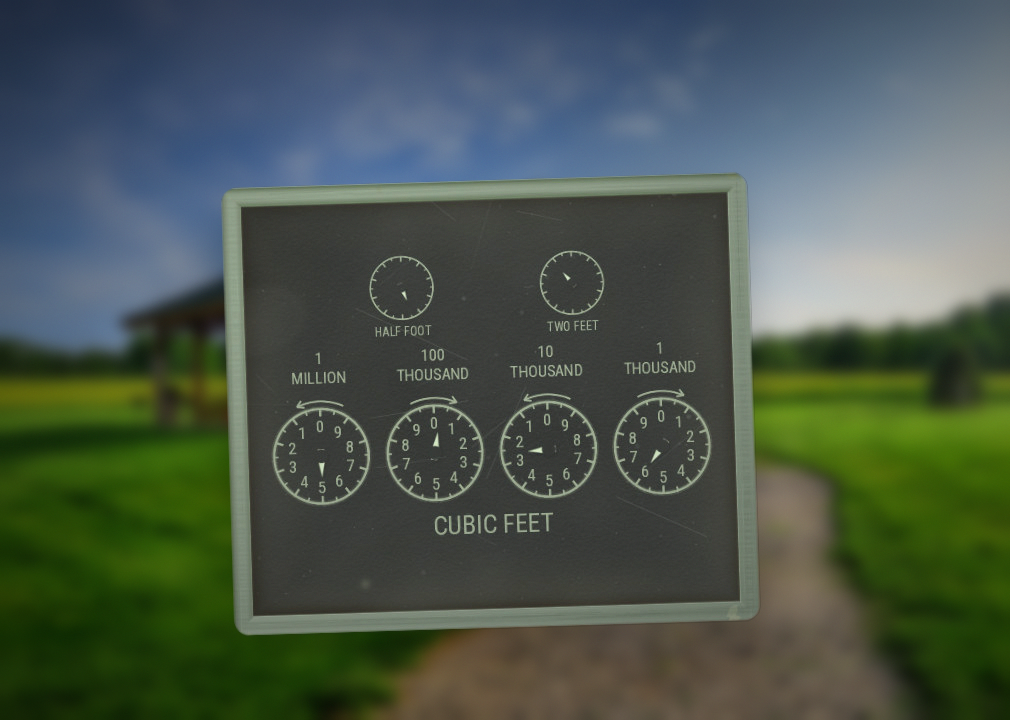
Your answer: 502600 ft³
